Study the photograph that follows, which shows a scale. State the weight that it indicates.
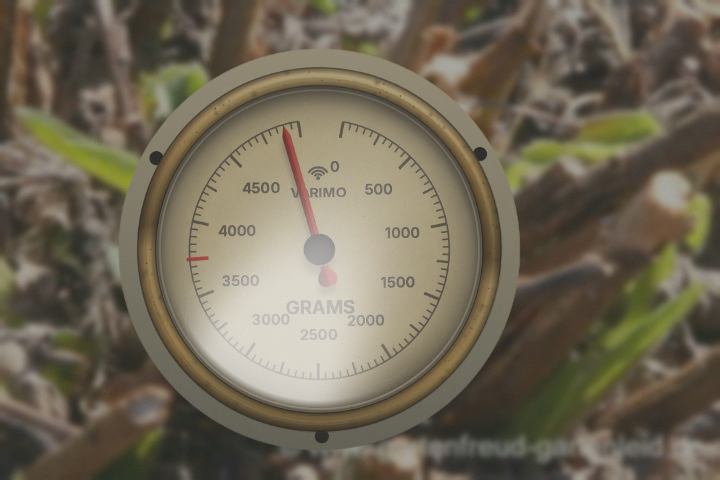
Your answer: 4900 g
